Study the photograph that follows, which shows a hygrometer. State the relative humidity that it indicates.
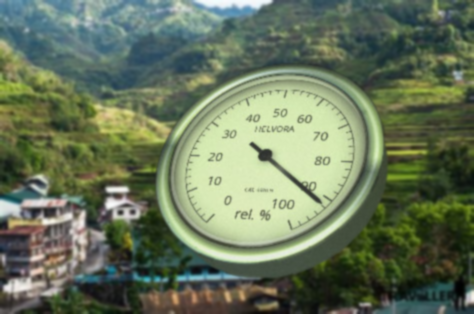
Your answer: 92 %
